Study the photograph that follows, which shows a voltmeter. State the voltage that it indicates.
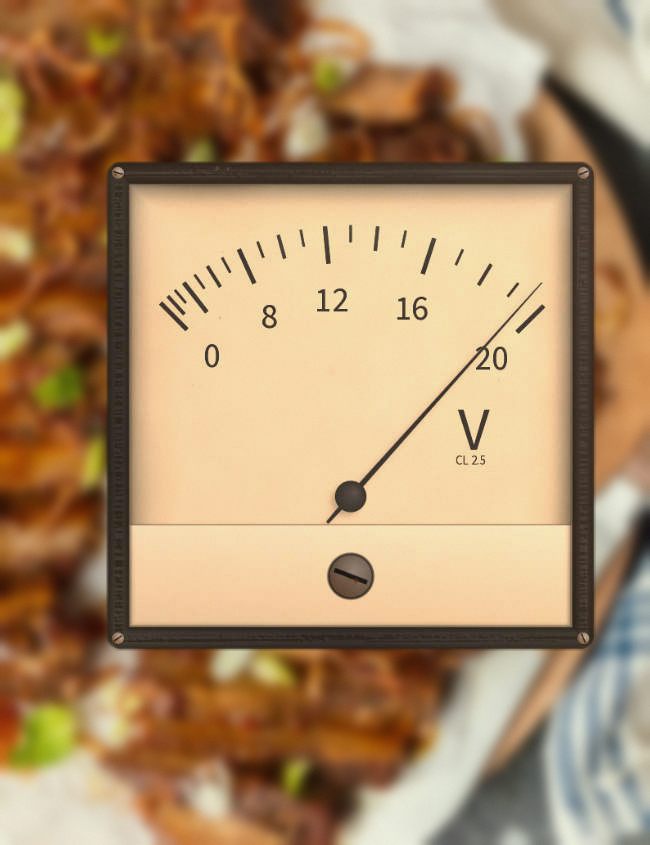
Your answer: 19.5 V
